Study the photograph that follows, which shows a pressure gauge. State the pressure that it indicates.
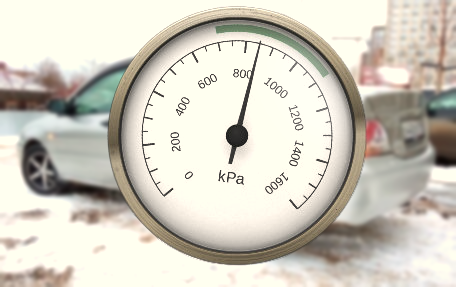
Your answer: 850 kPa
